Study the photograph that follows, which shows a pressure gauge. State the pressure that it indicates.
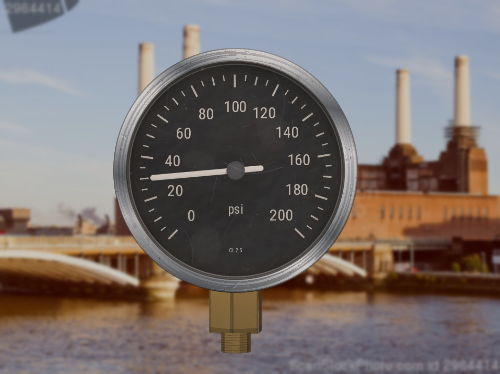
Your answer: 30 psi
